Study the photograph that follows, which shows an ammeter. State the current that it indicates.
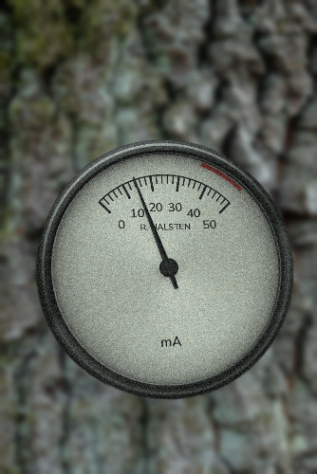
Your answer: 14 mA
